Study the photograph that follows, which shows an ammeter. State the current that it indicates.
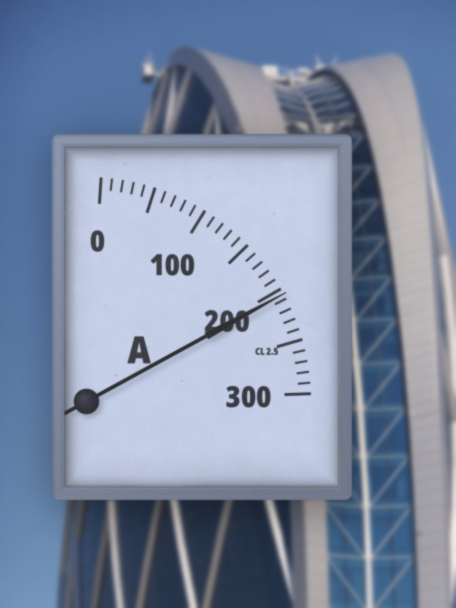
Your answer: 205 A
